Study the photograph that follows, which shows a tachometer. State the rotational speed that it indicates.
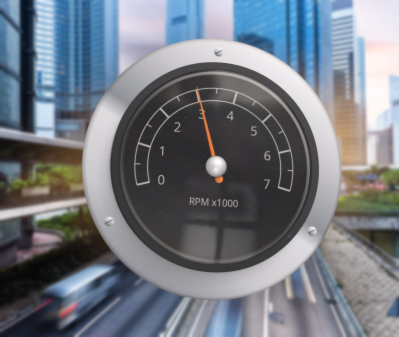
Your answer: 3000 rpm
